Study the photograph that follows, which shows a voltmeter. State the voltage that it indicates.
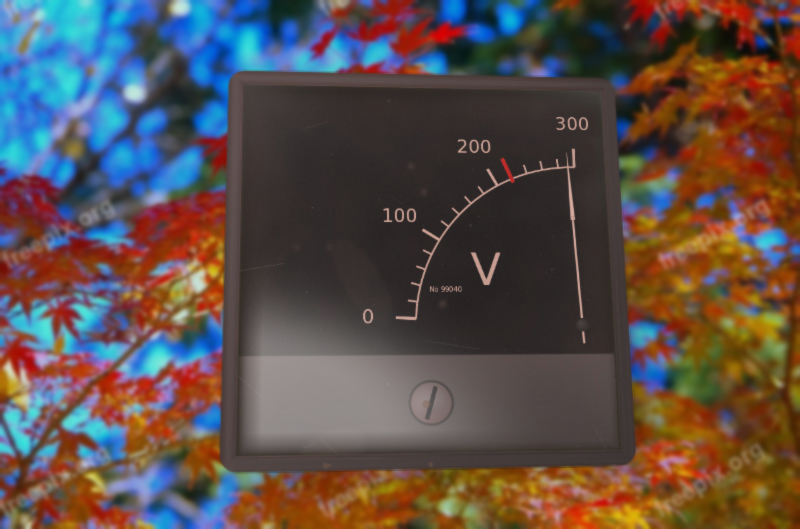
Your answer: 290 V
